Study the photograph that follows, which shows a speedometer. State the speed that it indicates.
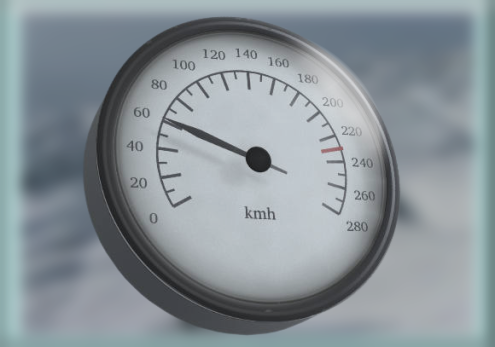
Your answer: 60 km/h
